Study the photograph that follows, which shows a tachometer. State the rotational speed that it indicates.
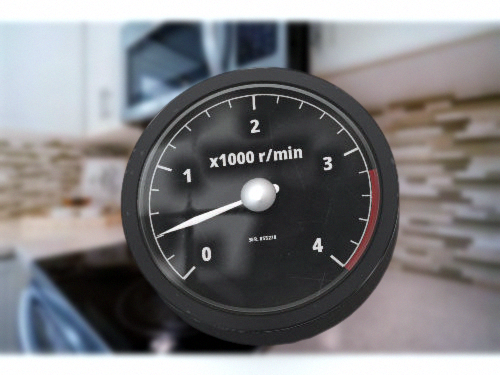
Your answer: 400 rpm
